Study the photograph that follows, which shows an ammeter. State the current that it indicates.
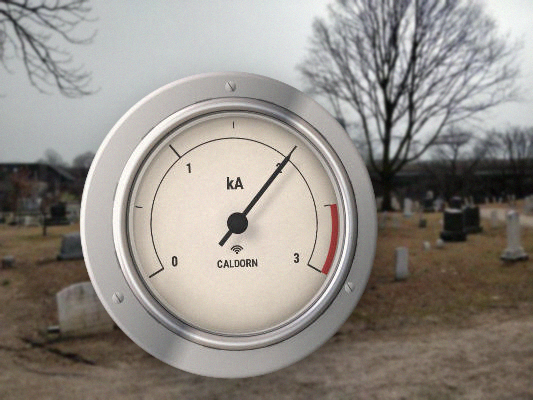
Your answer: 2 kA
